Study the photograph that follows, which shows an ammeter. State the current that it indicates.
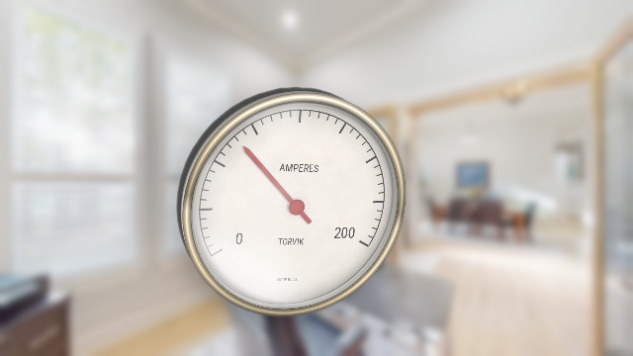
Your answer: 65 A
